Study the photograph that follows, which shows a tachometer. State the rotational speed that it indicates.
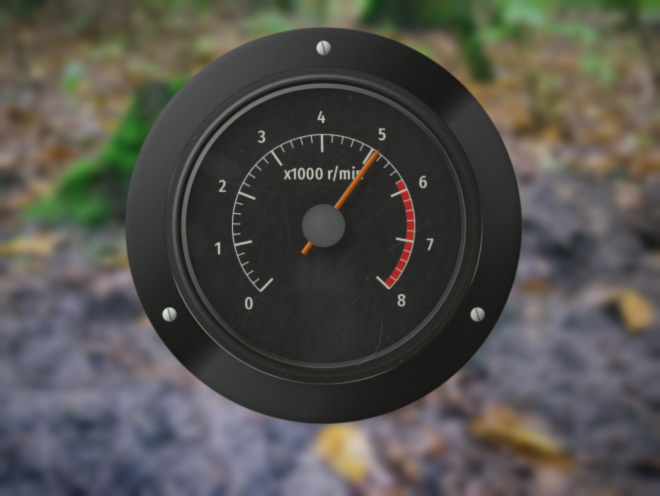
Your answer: 5100 rpm
